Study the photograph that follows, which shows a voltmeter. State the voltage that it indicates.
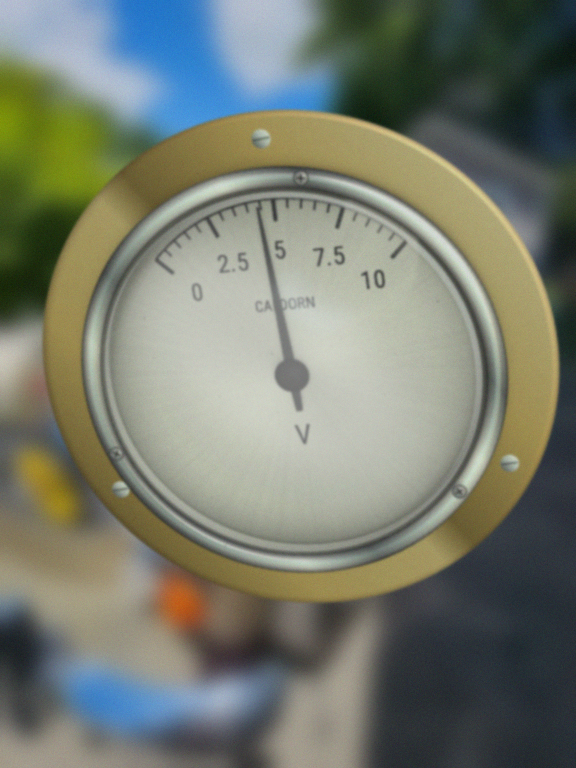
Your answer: 4.5 V
